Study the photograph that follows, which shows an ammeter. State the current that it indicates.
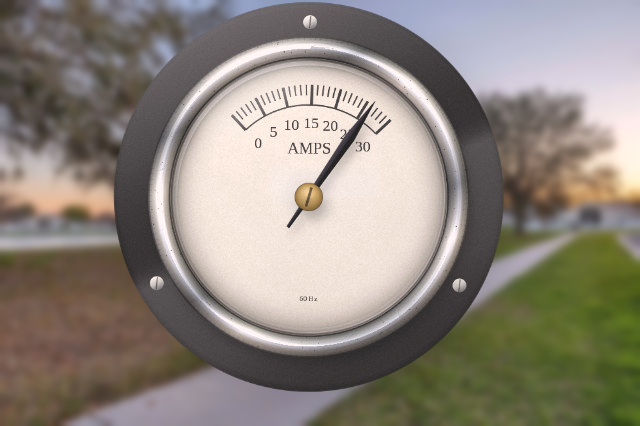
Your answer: 26 A
